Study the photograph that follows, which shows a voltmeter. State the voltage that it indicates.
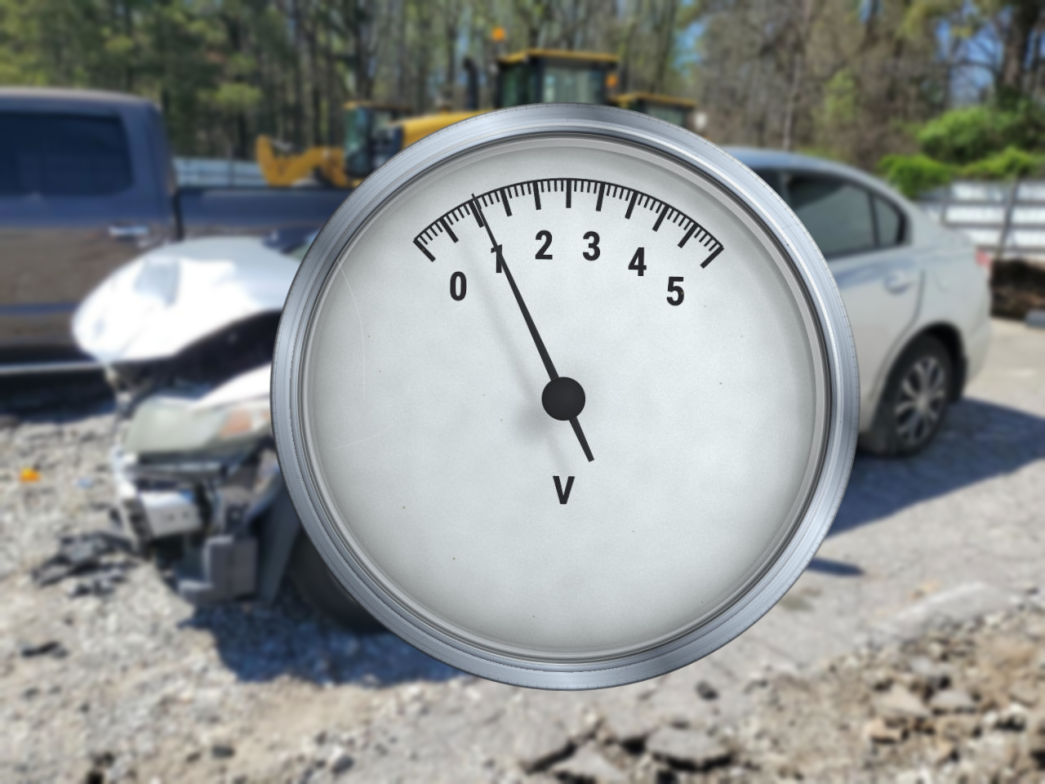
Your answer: 1.1 V
